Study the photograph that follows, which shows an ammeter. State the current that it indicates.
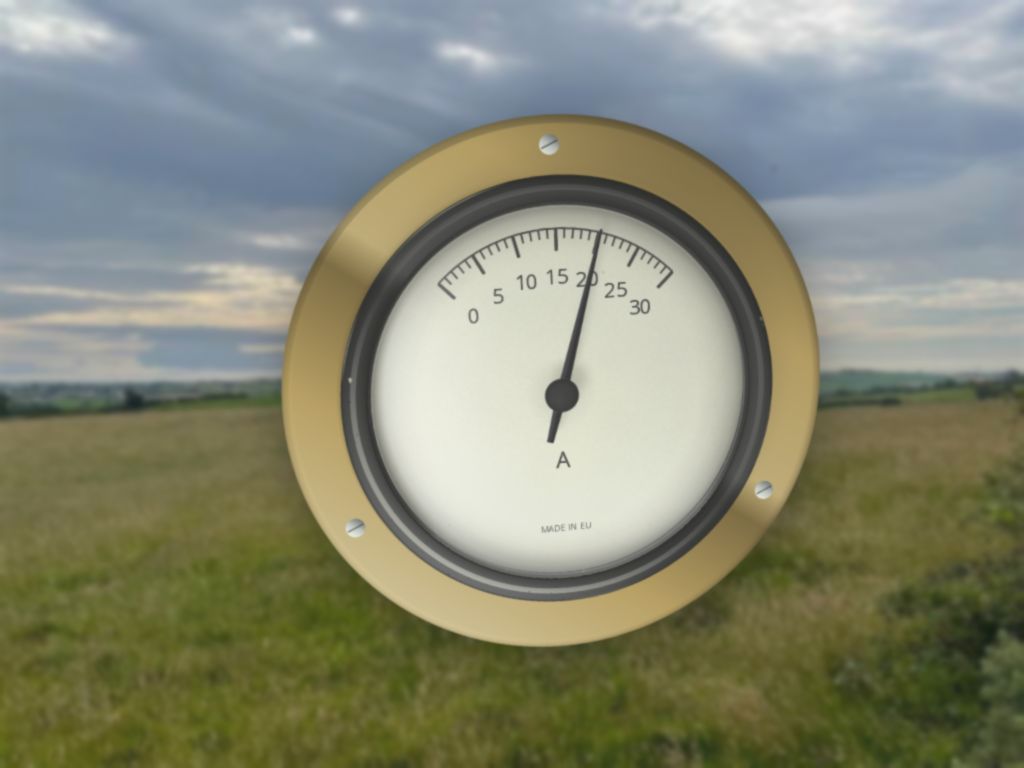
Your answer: 20 A
